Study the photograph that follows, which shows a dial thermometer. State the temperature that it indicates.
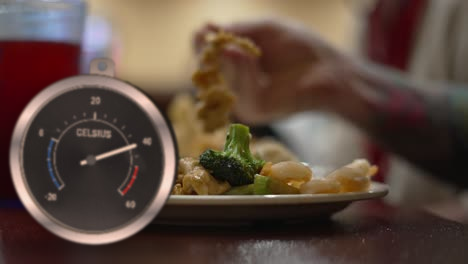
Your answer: 40 °C
